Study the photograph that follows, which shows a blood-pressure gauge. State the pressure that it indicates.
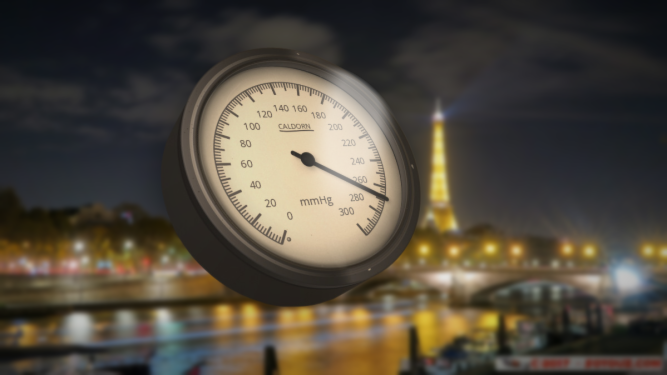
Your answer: 270 mmHg
